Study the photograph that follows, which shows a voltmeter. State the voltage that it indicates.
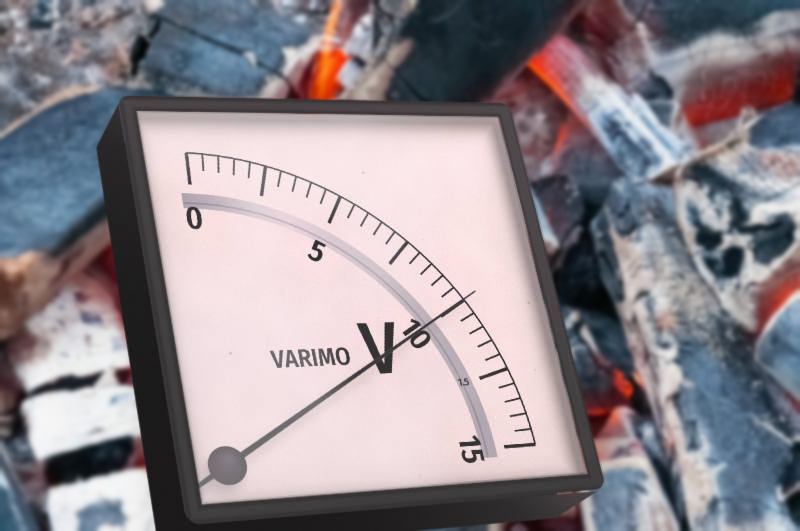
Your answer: 10 V
